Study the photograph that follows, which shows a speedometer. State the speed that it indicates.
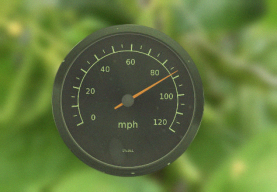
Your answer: 87.5 mph
